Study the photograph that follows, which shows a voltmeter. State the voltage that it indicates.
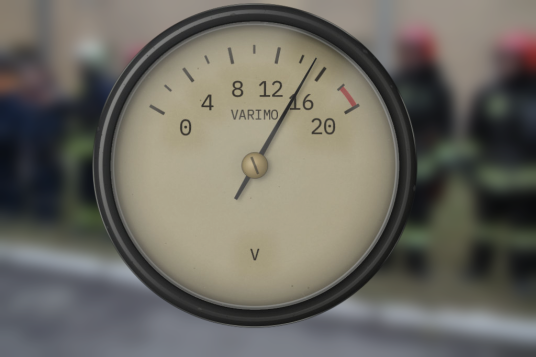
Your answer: 15 V
